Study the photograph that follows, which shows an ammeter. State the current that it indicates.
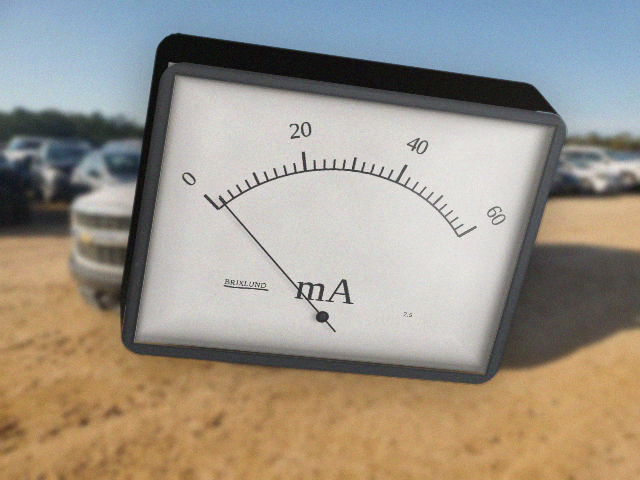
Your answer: 2 mA
